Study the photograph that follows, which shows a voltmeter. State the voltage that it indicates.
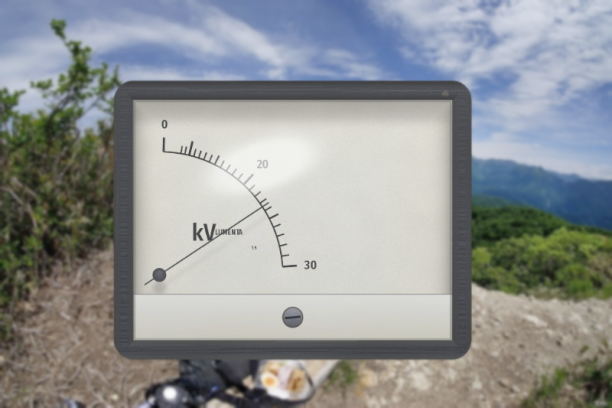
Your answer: 23.5 kV
